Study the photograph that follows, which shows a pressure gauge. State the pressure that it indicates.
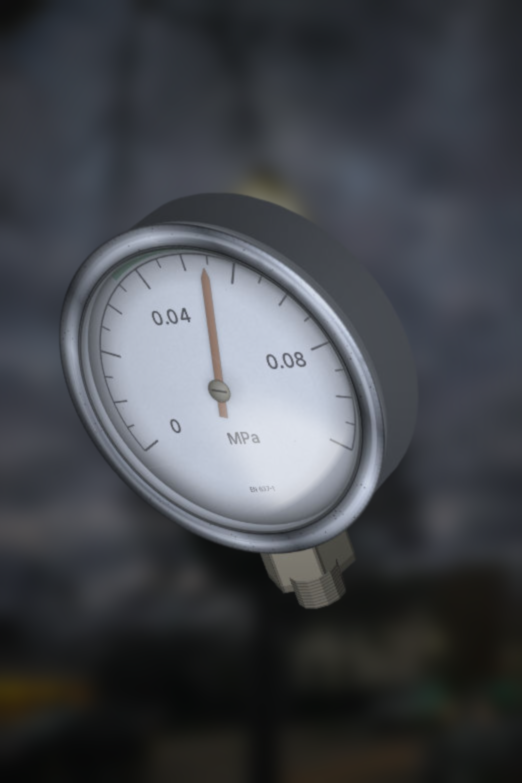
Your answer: 0.055 MPa
